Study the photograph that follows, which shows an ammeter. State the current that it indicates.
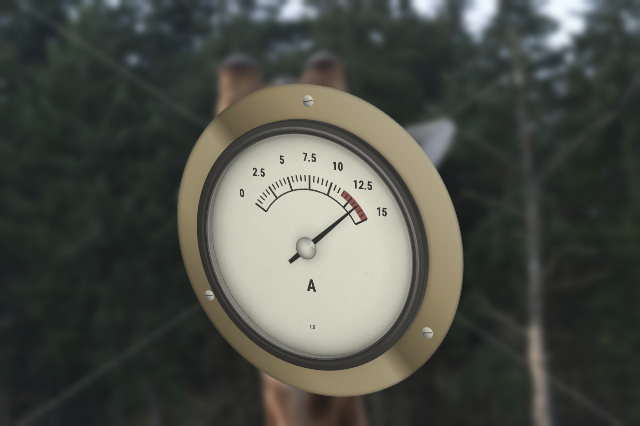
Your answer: 13.5 A
